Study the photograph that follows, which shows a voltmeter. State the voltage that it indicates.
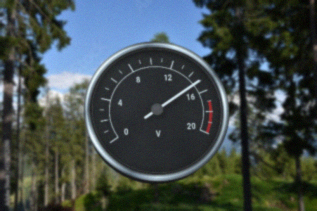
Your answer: 15 V
